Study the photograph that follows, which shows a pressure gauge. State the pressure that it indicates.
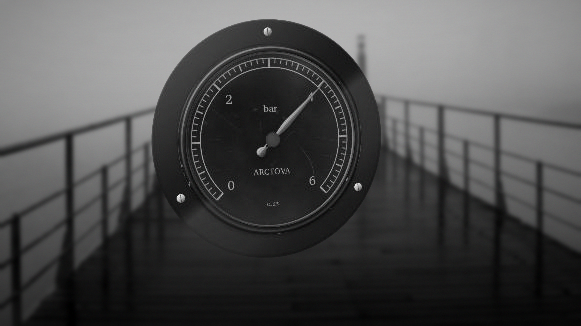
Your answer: 4 bar
